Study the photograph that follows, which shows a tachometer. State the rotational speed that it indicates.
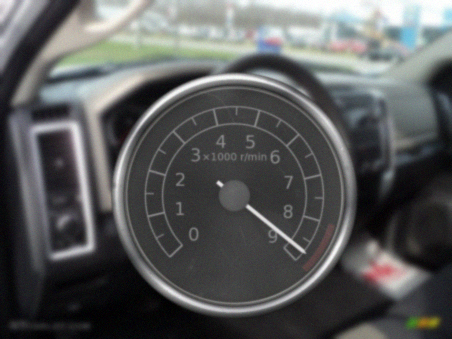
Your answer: 8750 rpm
